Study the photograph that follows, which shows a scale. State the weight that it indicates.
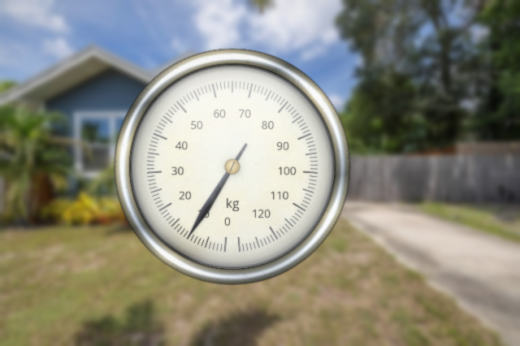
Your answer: 10 kg
